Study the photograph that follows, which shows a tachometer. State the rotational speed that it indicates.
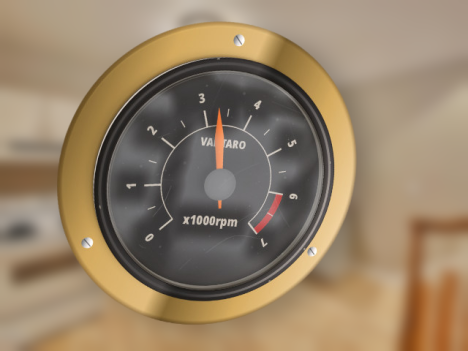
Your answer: 3250 rpm
